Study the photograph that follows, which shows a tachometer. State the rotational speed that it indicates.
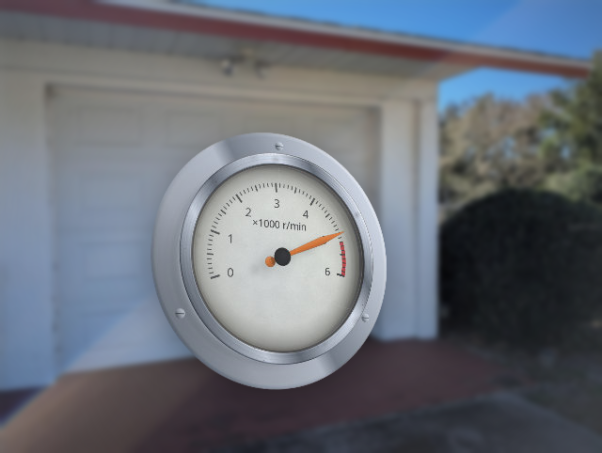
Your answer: 5000 rpm
